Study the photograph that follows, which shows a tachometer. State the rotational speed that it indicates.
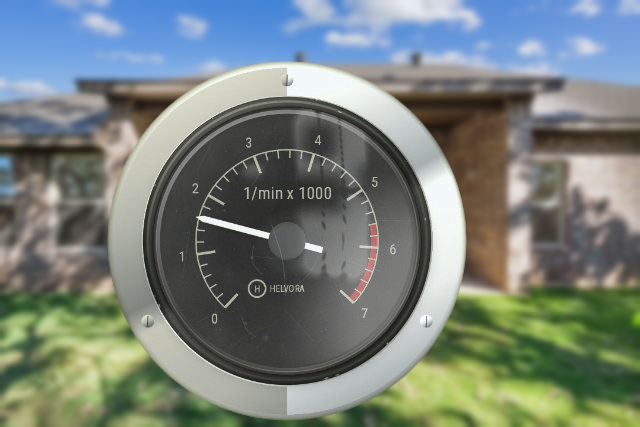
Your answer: 1600 rpm
